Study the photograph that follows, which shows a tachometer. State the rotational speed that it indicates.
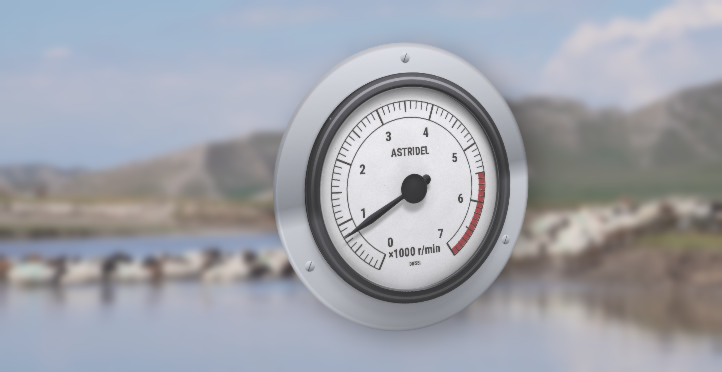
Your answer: 800 rpm
